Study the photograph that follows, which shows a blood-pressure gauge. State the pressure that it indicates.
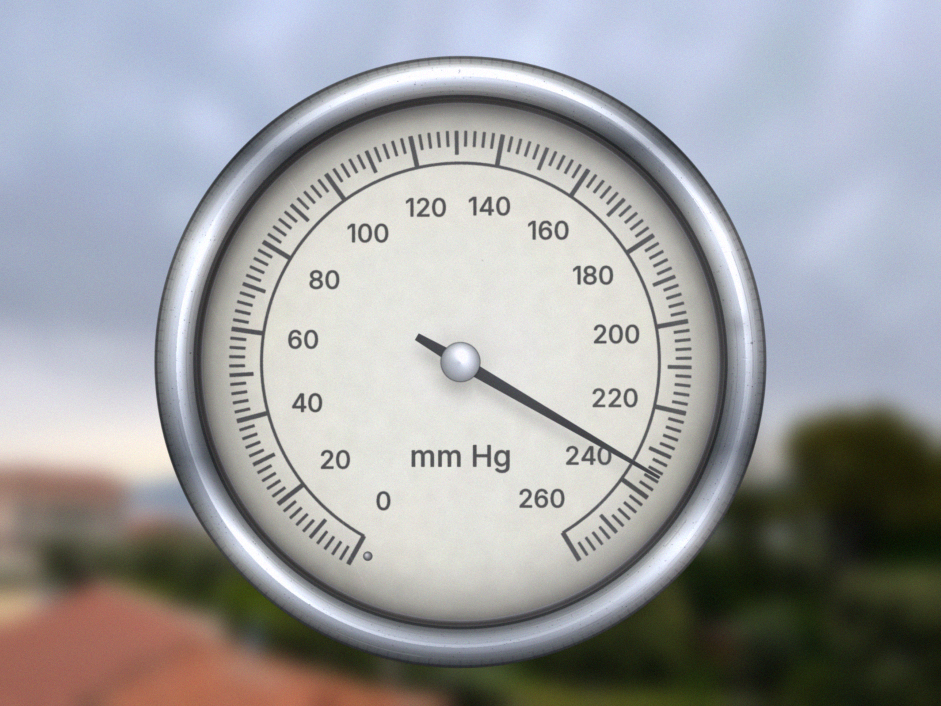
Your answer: 235 mmHg
